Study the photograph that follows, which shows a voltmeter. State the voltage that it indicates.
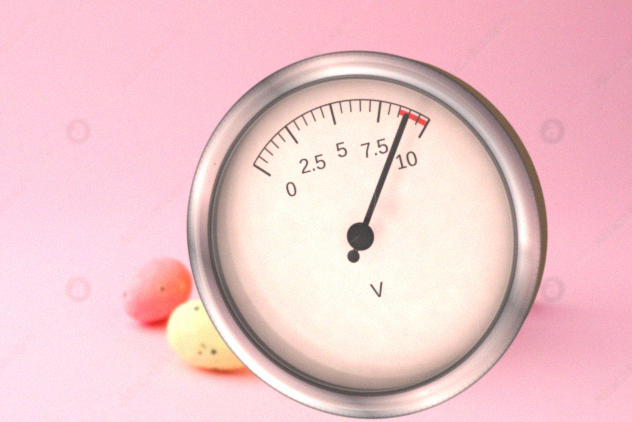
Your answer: 9 V
